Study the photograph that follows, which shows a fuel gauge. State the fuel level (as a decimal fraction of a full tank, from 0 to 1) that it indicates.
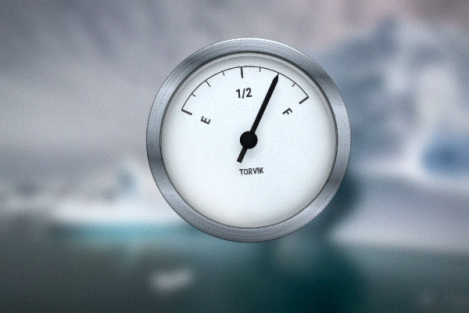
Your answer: 0.75
